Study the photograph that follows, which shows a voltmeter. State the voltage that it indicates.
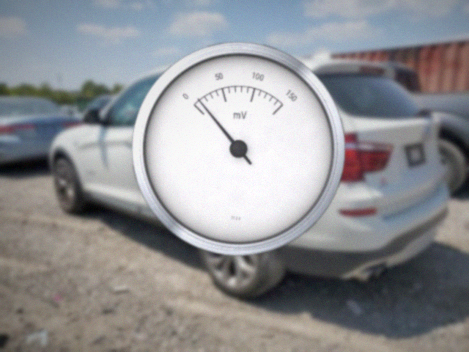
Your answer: 10 mV
